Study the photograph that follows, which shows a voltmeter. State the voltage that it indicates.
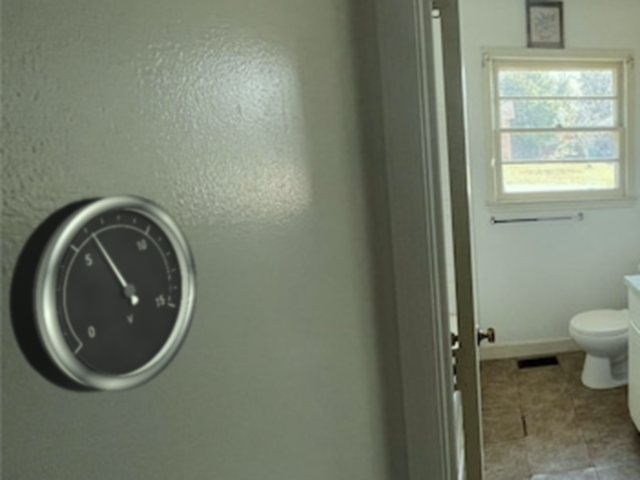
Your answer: 6 V
